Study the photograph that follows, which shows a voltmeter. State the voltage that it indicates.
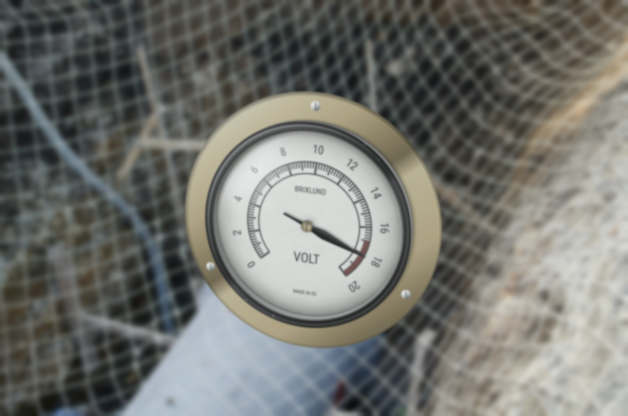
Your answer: 18 V
